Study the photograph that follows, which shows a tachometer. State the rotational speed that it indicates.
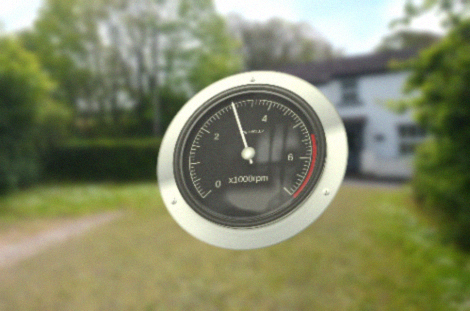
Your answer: 3000 rpm
